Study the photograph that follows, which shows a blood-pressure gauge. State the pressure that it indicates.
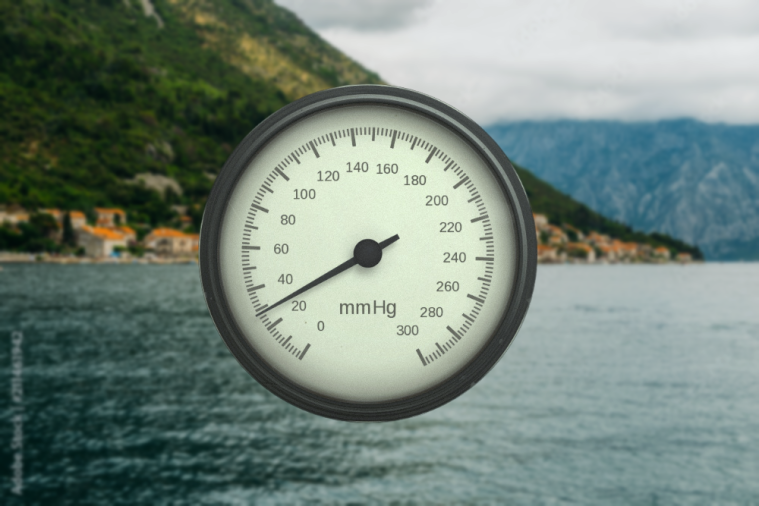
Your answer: 28 mmHg
